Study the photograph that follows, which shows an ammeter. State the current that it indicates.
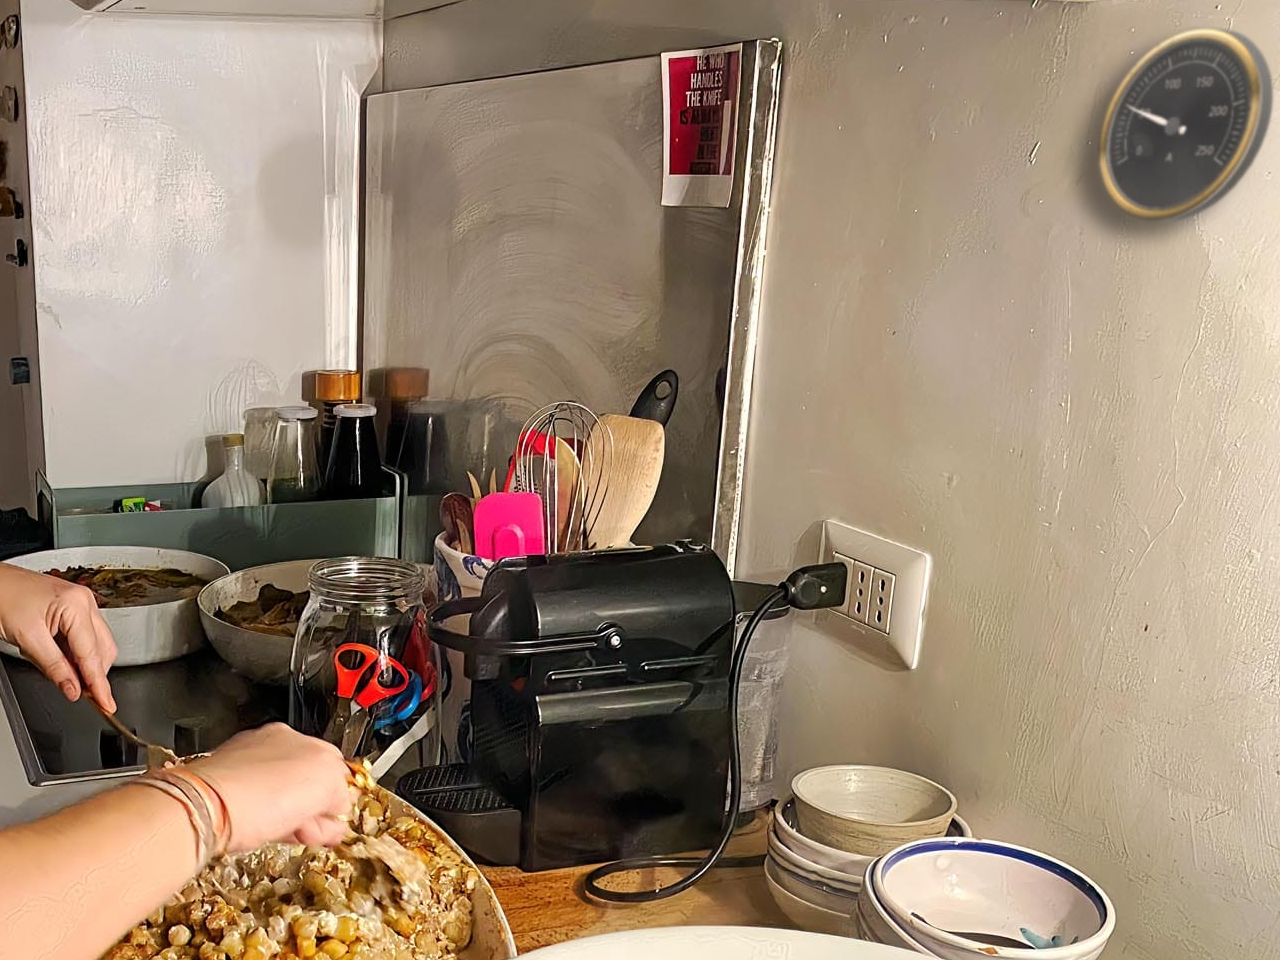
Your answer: 50 A
